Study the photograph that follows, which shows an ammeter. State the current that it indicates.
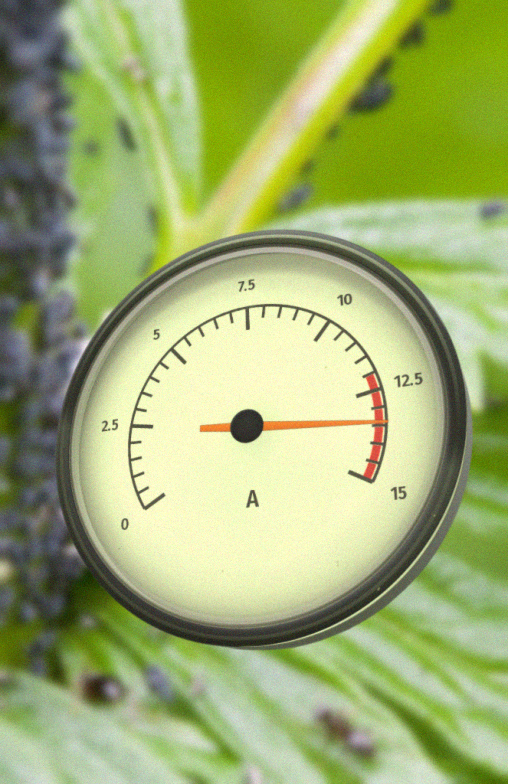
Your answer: 13.5 A
